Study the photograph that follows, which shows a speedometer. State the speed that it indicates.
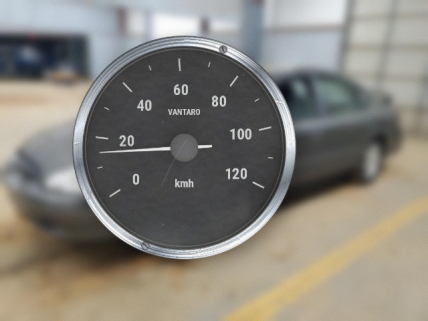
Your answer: 15 km/h
